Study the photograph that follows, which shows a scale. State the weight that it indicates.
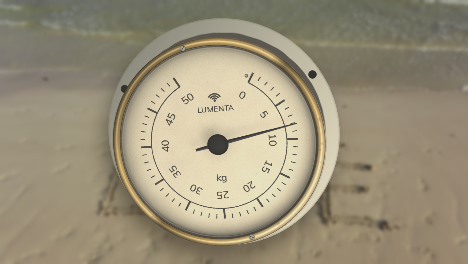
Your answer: 8 kg
